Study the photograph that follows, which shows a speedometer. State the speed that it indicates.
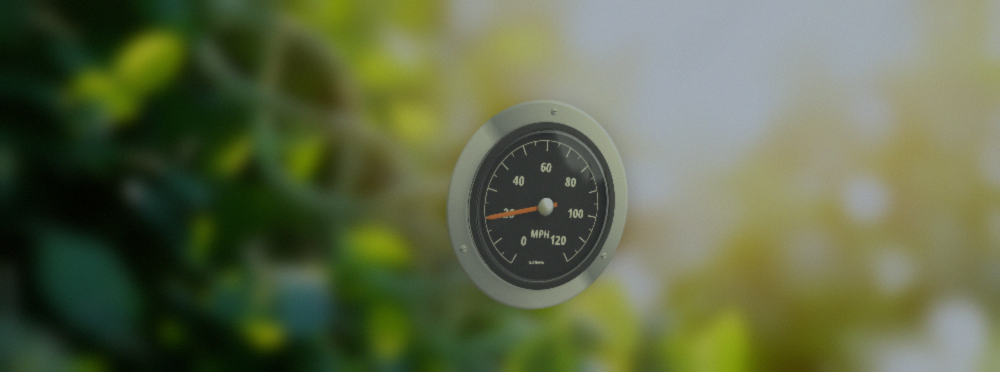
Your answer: 20 mph
